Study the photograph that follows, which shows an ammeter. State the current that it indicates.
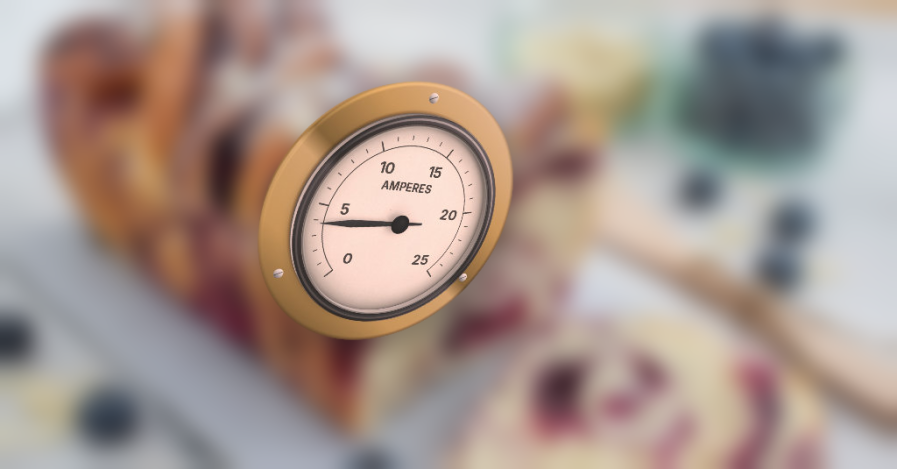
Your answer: 4 A
